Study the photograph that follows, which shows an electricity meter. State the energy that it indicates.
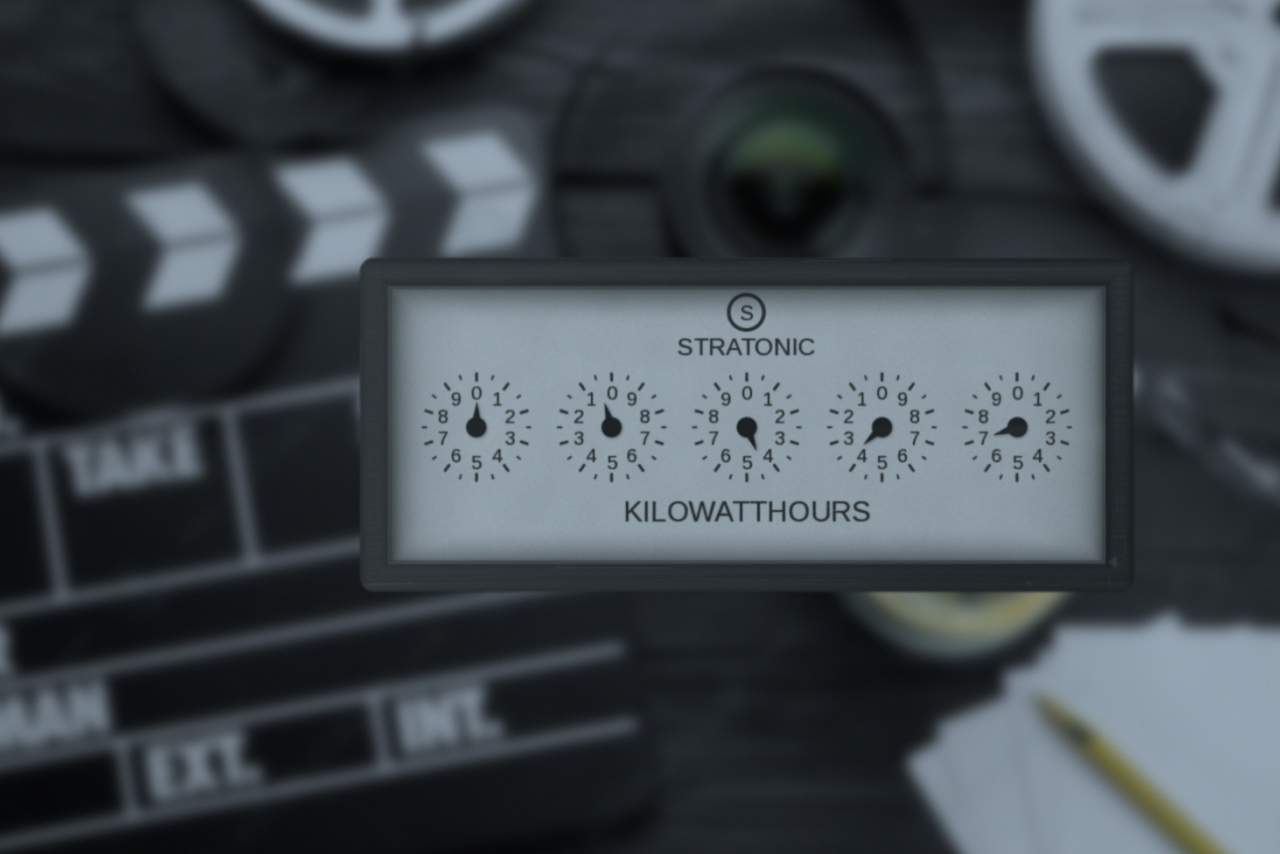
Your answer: 437 kWh
